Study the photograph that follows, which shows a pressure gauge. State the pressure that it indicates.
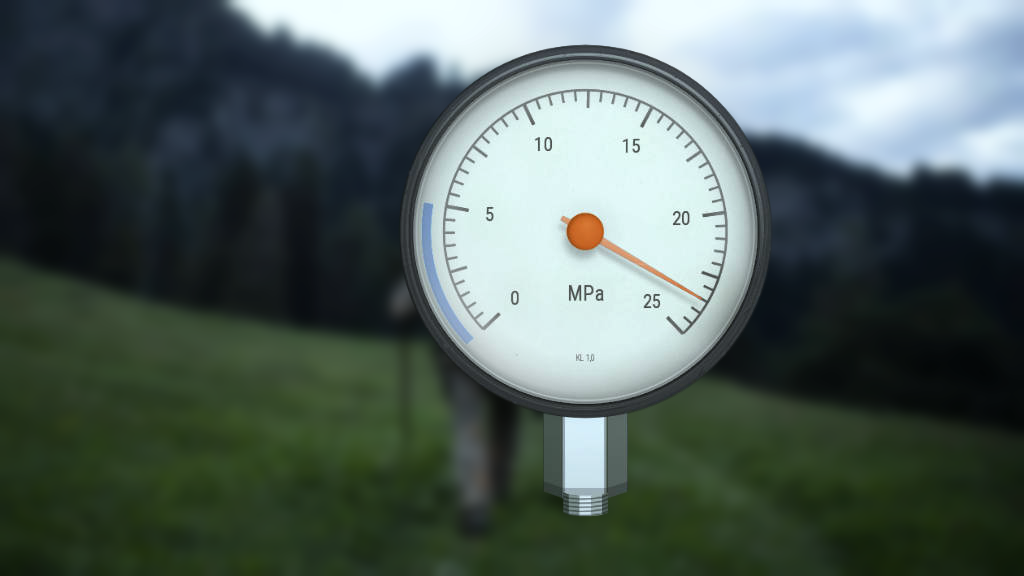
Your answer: 23.5 MPa
